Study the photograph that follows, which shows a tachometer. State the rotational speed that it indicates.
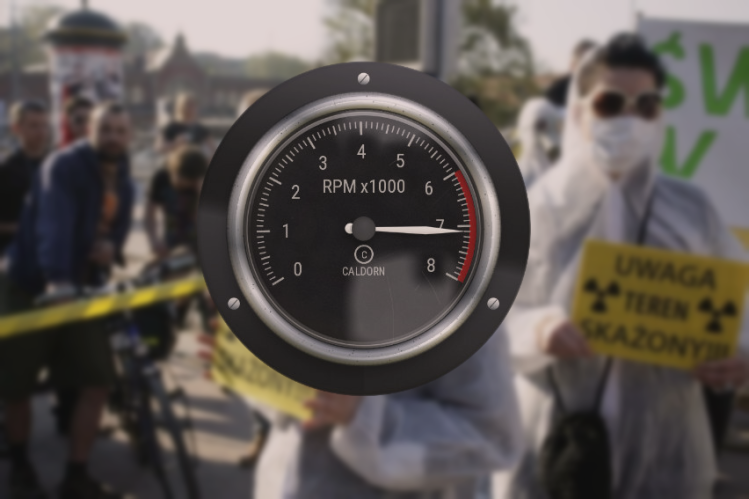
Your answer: 7100 rpm
